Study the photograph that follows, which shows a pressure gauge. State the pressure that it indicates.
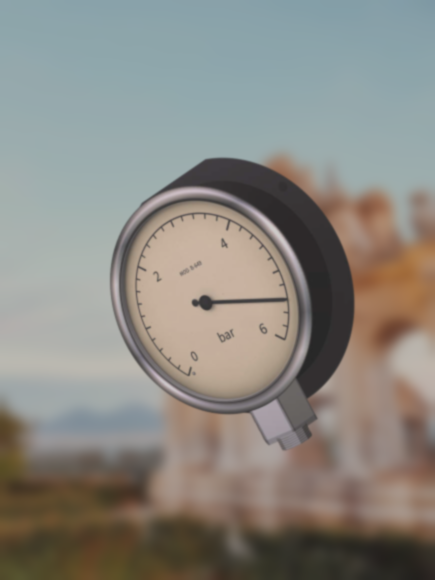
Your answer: 5.4 bar
